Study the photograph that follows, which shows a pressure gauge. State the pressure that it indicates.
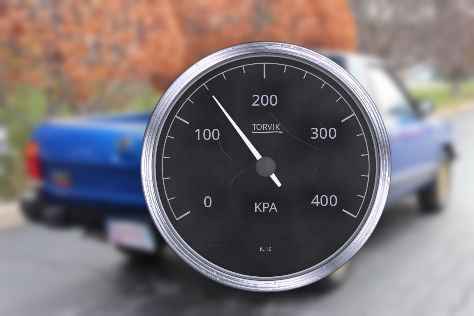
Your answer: 140 kPa
